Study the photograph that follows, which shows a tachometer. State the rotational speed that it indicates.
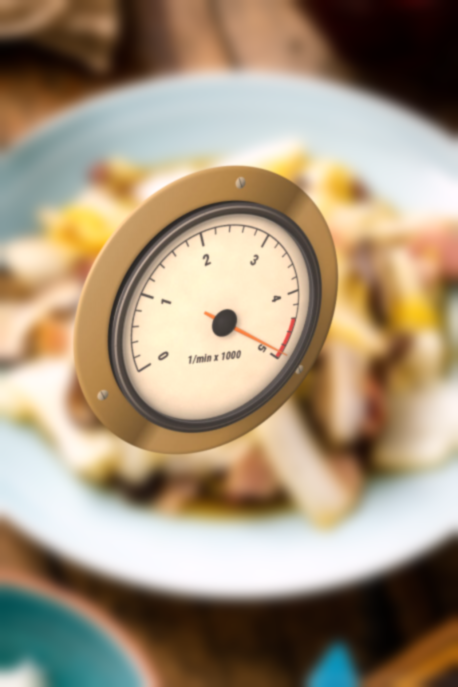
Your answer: 4900 rpm
